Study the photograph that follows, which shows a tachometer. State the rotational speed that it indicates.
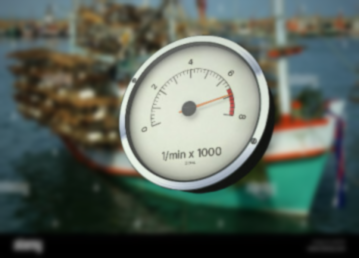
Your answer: 7000 rpm
